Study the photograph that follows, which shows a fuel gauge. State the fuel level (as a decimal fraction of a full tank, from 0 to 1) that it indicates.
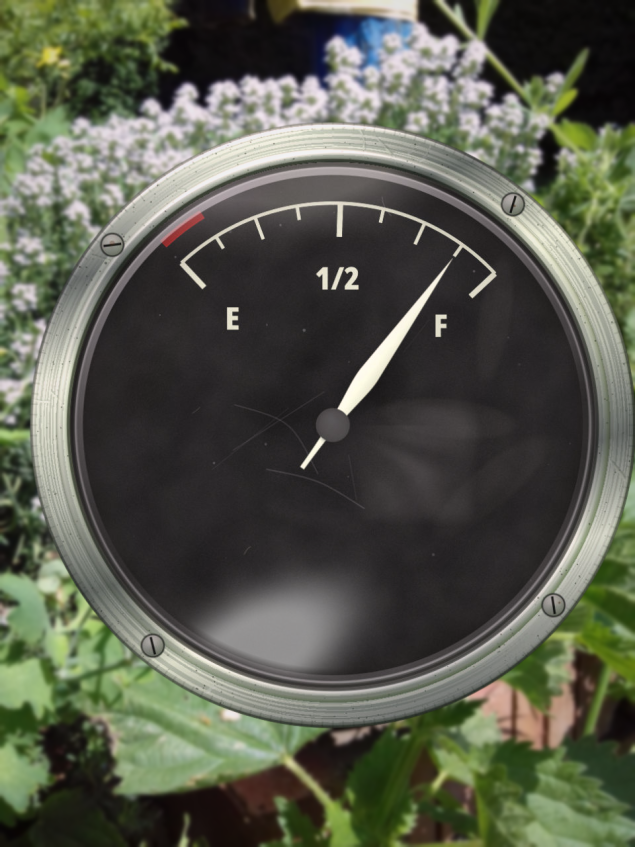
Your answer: 0.875
